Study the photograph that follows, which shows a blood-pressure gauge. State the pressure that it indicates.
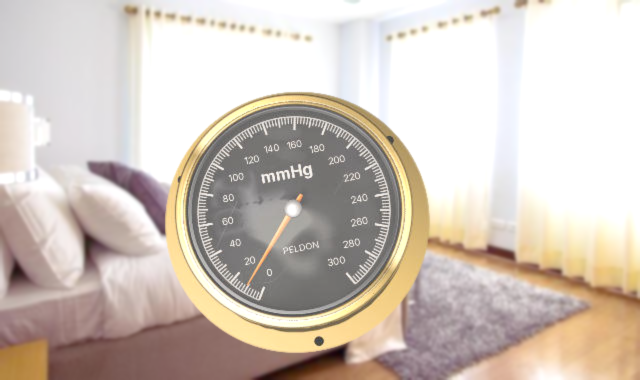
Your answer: 10 mmHg
